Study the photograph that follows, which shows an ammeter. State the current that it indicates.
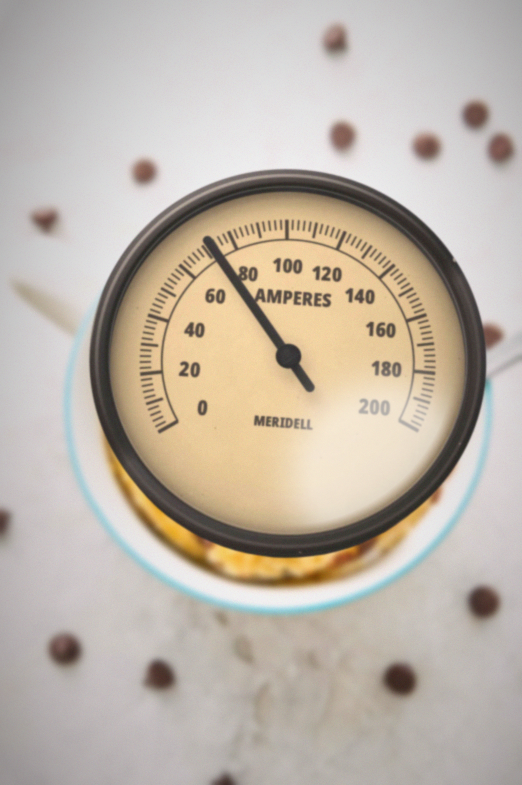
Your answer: 72 A
